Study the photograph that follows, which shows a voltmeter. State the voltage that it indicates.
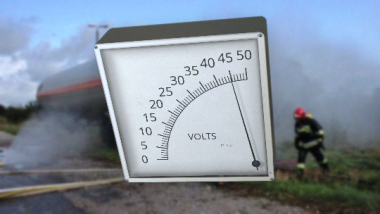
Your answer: 45 V
